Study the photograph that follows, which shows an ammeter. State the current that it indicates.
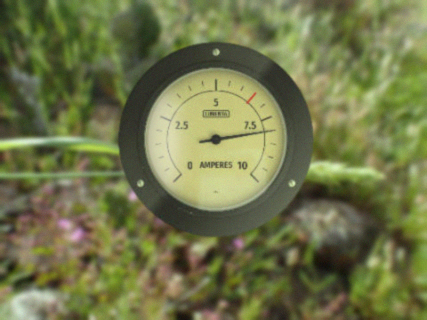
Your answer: 8 A
